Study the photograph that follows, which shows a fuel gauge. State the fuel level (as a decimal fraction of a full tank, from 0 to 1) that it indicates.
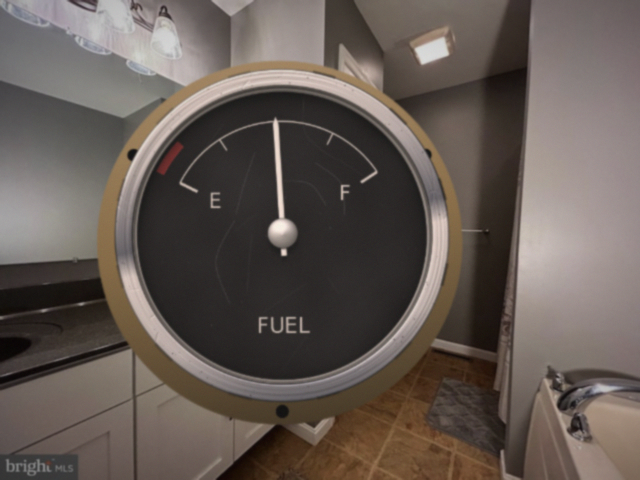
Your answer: 0.5
